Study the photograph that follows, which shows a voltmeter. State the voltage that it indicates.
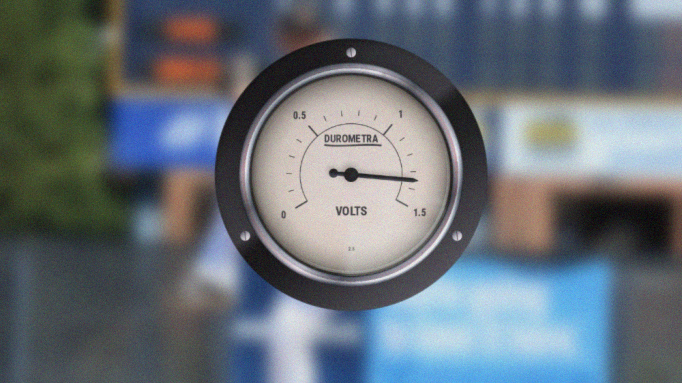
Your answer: 1.35 V
